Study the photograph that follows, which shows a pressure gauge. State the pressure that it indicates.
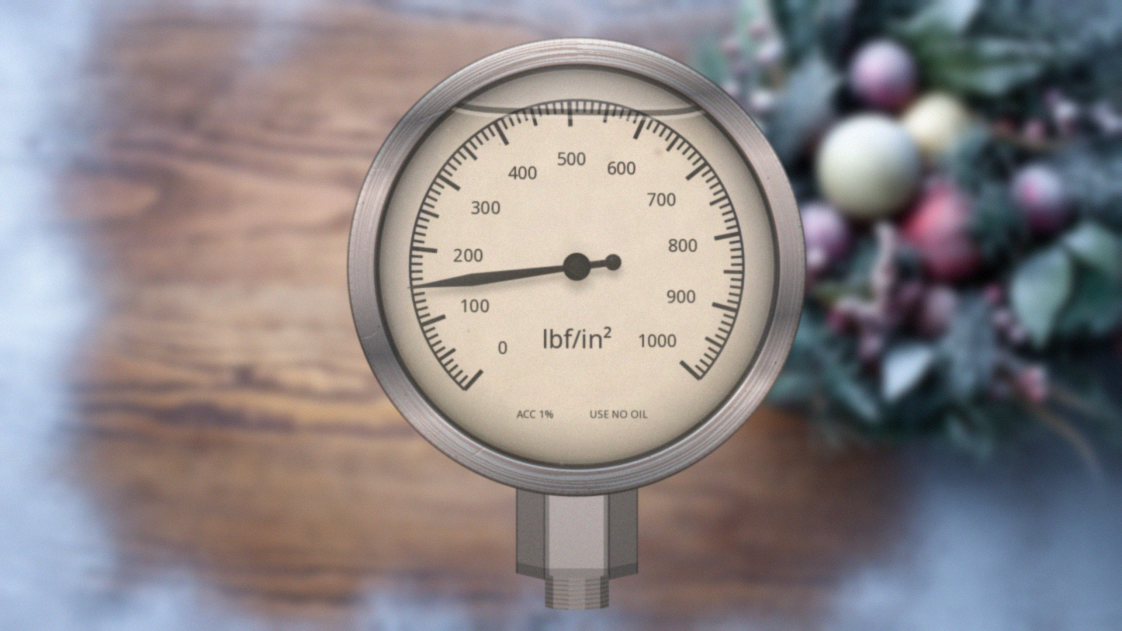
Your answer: 150 psi
